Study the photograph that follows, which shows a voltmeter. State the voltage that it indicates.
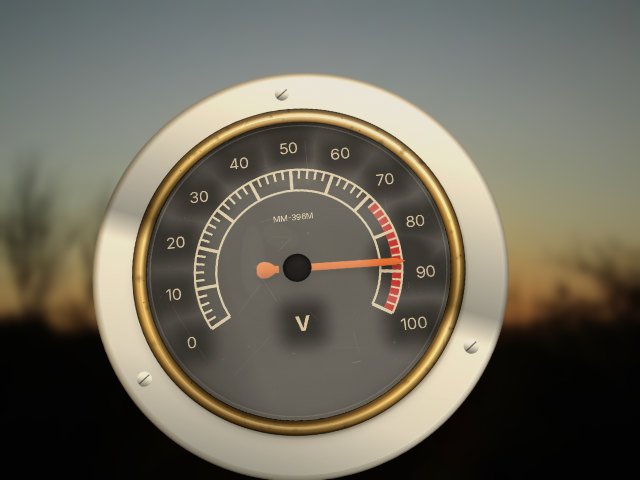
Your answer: 88 V
